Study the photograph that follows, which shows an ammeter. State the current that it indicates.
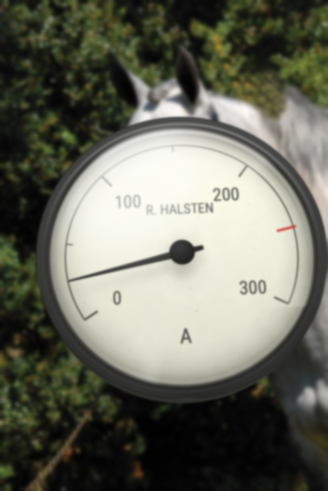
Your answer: 25 A
